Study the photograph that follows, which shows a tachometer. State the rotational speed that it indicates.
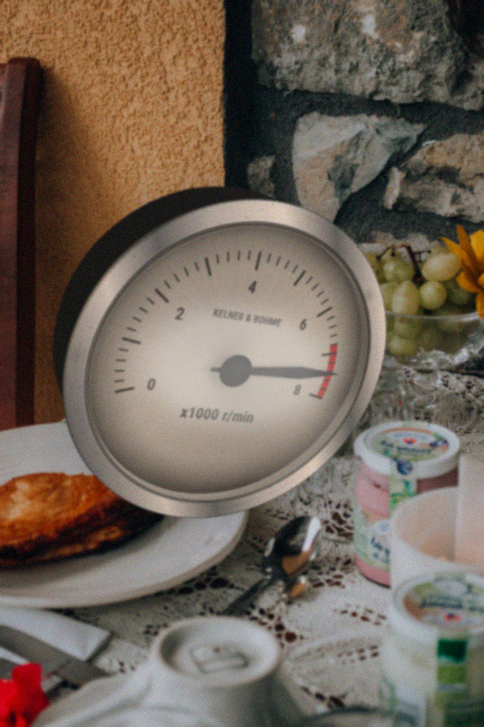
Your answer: 7400 rpm
